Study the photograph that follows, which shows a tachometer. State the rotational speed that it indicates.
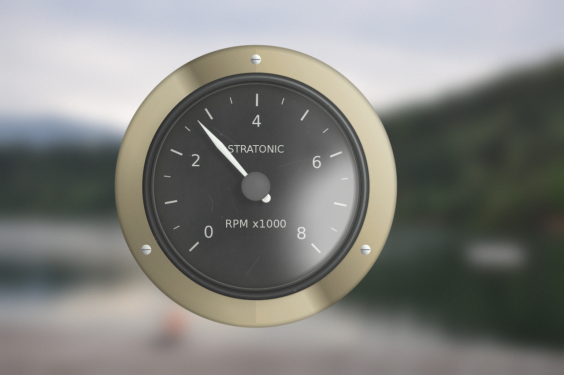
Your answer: 2750 rpm
